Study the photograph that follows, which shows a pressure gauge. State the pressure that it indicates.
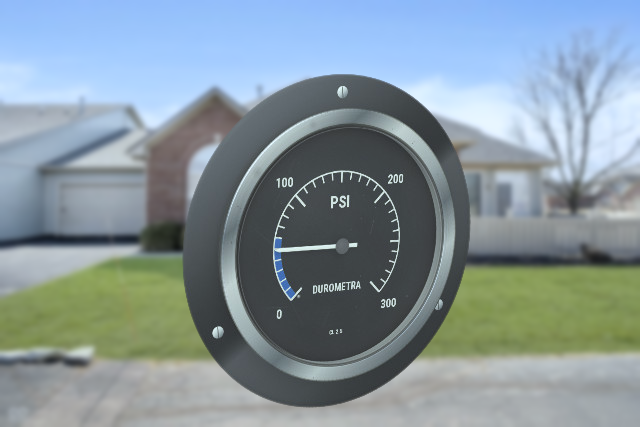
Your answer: 50 psi
